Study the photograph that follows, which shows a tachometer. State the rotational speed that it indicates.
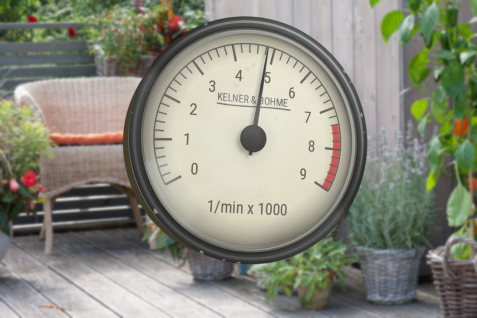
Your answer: 4800 rpm
